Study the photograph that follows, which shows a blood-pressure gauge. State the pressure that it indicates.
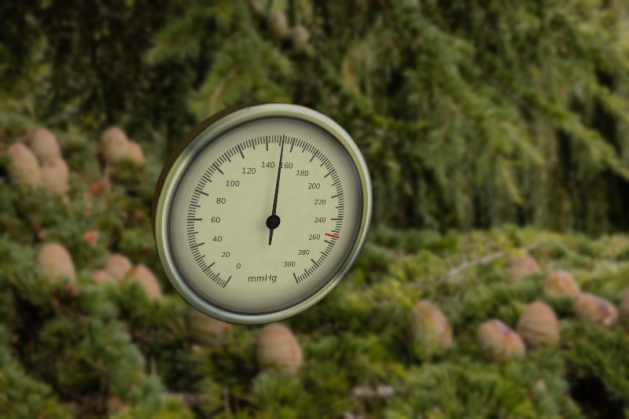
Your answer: 150 mmHg
